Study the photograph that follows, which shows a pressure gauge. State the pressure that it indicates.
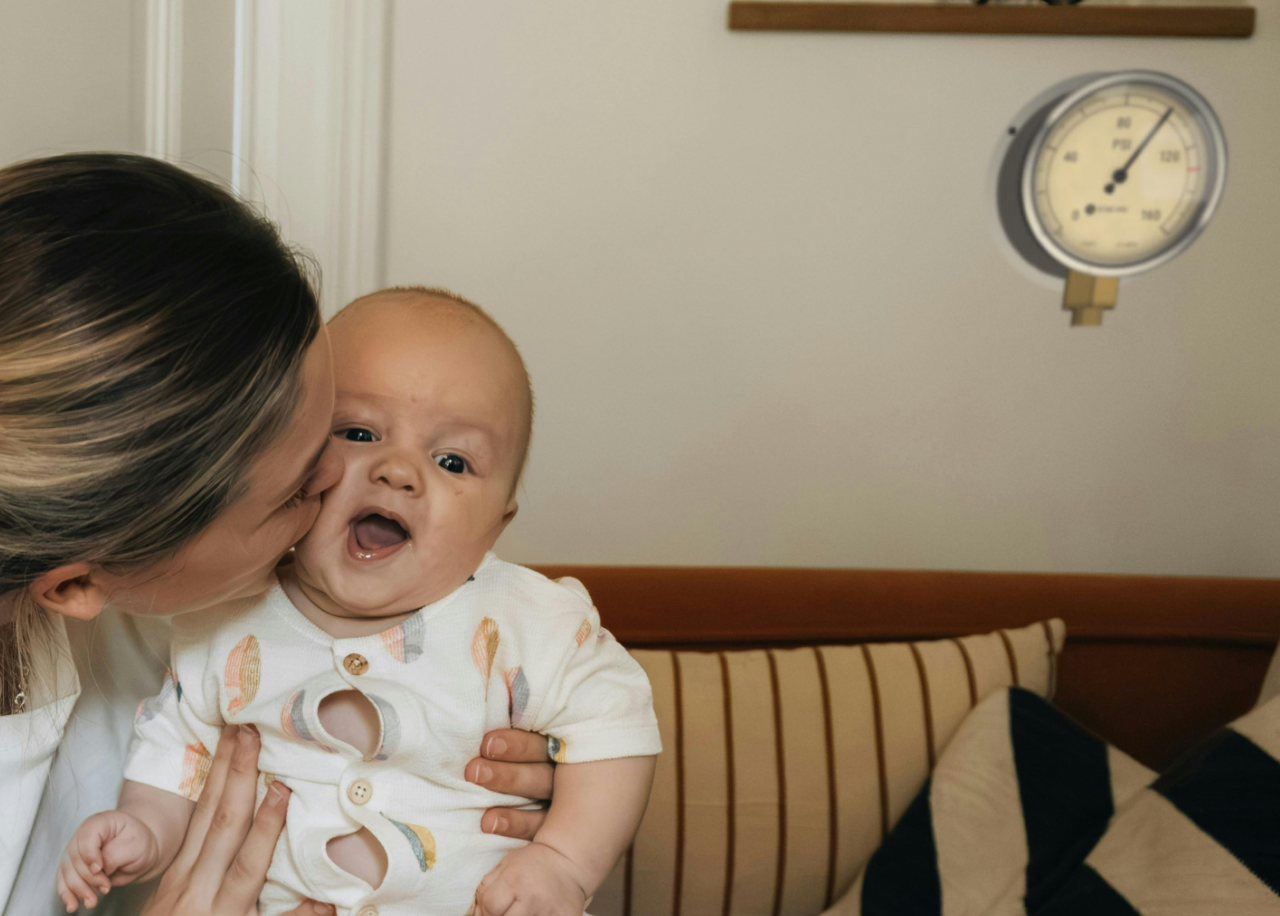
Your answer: 100 psi
